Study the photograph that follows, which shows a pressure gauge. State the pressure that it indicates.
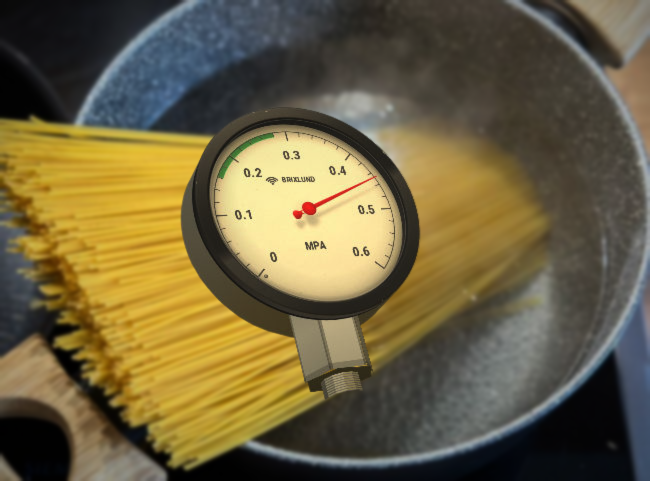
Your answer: 0.45 MPa
